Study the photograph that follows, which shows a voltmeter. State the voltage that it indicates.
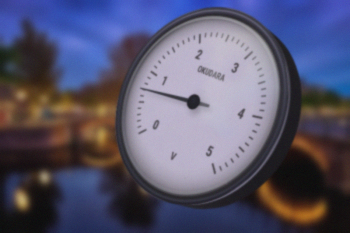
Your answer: 0.7 V
